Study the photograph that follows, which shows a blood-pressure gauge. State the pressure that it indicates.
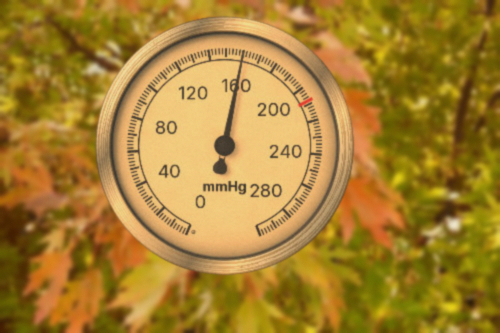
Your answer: 160 mmHg
